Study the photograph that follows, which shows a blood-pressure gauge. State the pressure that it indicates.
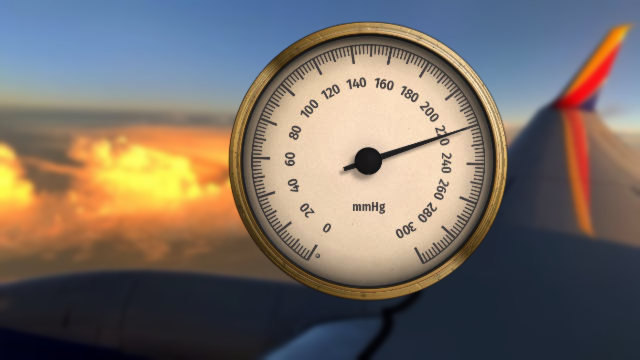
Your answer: 220 mmHg
